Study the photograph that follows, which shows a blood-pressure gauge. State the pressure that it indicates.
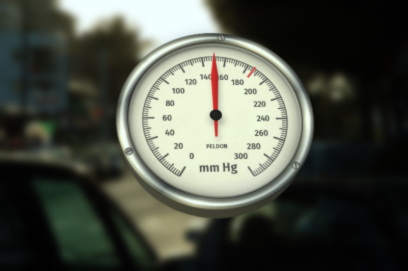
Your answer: 150 mmHg
